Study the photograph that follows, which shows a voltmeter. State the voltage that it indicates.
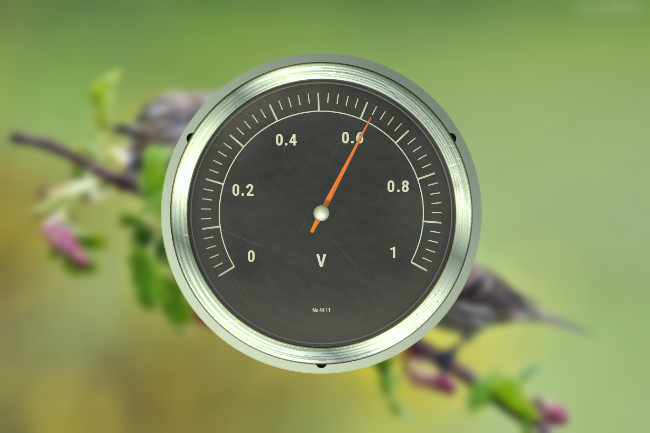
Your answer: 0.62 V
